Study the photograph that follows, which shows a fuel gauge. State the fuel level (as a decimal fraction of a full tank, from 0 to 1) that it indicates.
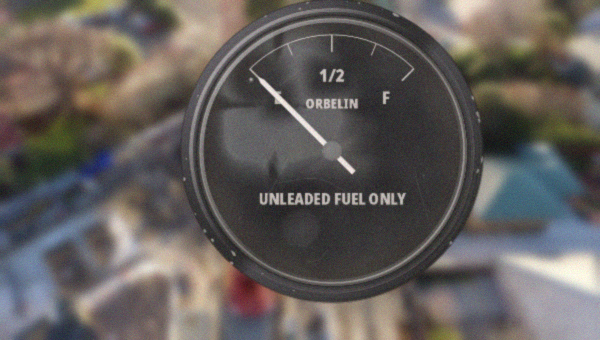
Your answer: 0
